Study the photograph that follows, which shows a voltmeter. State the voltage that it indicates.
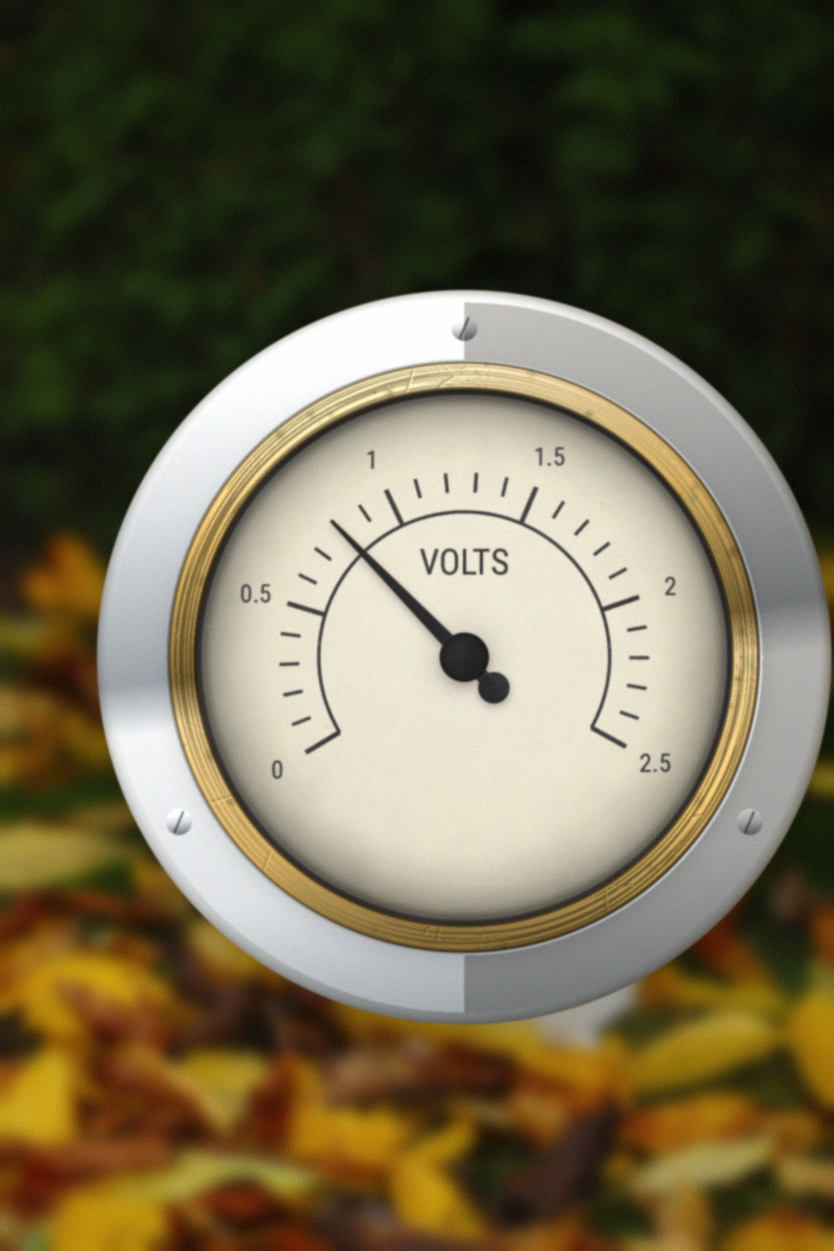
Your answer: 0.8 V
